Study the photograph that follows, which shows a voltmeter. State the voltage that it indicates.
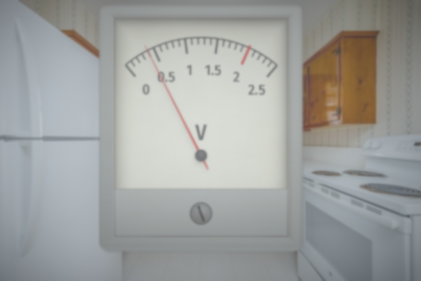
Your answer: 0.4 V
